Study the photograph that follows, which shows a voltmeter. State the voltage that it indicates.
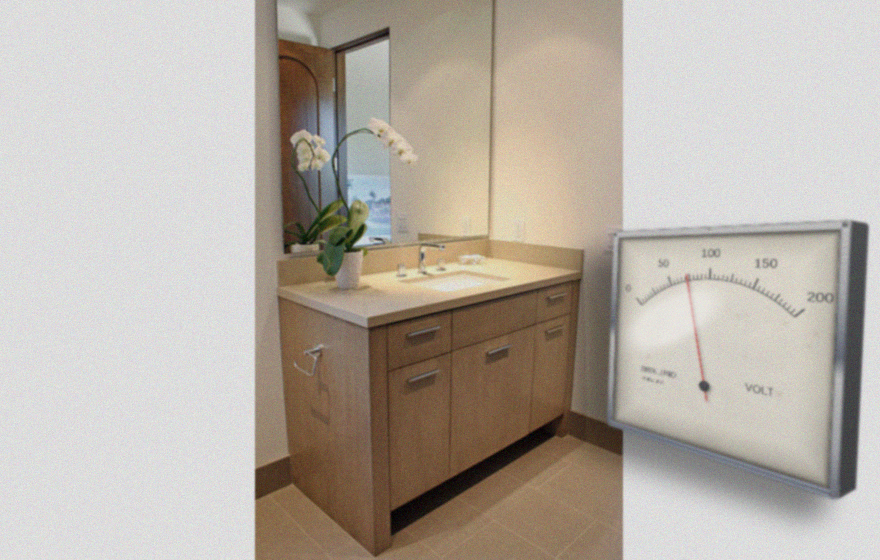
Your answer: 75 V
